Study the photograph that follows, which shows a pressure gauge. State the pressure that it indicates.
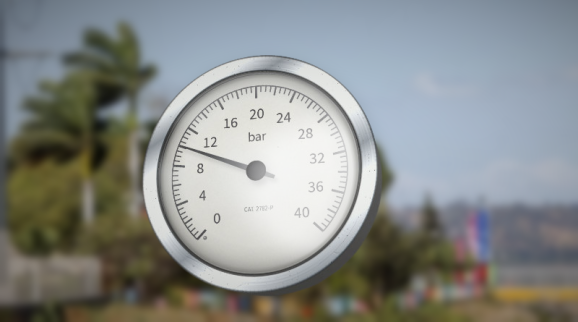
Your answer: 10 bar
